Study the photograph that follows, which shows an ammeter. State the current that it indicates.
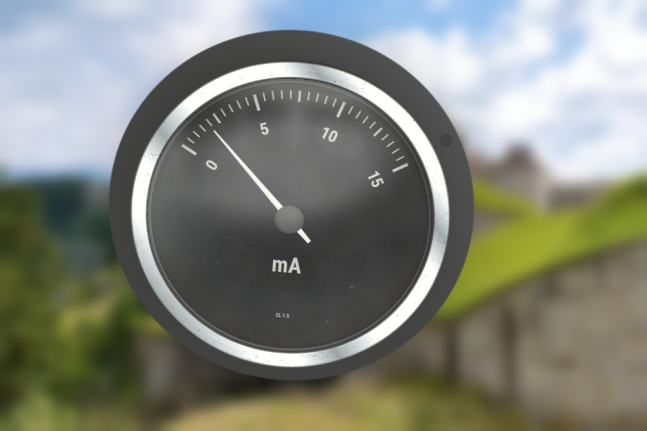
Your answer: 2 mA
